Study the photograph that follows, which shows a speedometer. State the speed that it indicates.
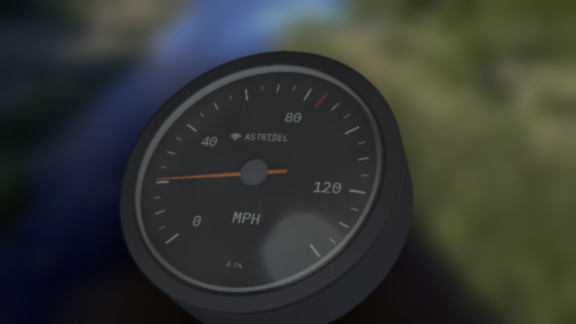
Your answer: 20 mph
